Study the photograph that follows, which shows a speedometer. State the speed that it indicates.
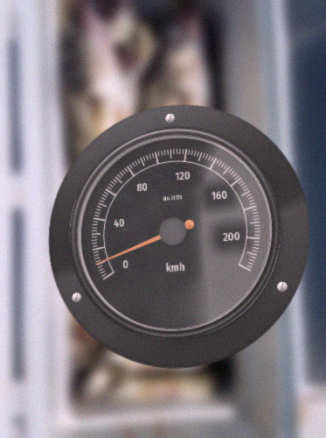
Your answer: 10 km/h
